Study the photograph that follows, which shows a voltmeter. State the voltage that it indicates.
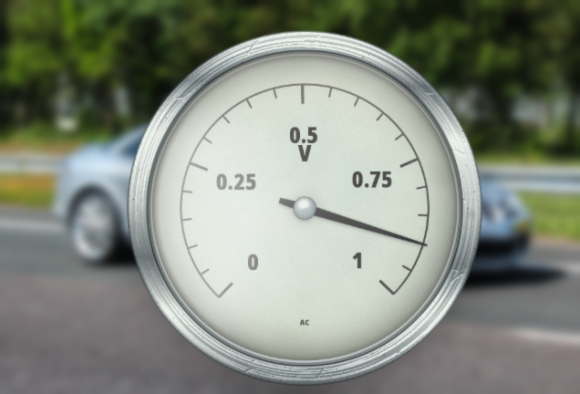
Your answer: 0.9 V
